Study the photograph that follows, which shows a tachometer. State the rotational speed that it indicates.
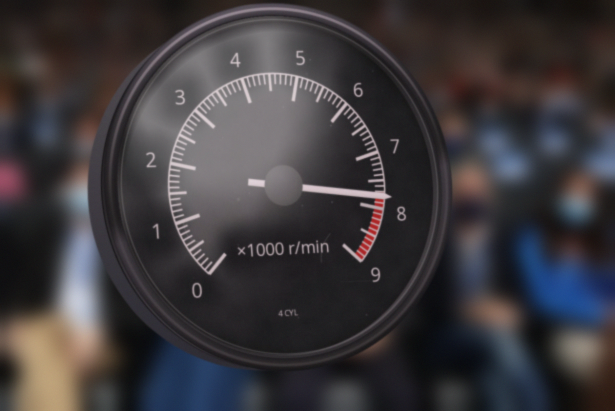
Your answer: 7800 rpm
